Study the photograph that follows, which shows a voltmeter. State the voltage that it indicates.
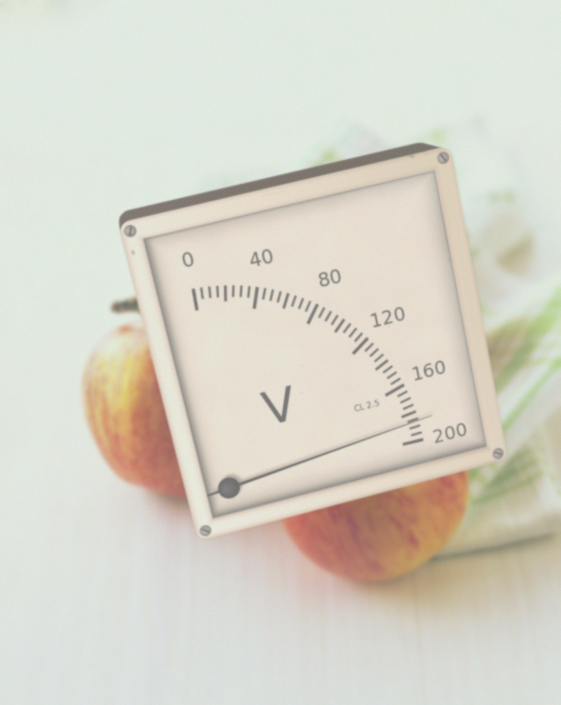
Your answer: 185 V
